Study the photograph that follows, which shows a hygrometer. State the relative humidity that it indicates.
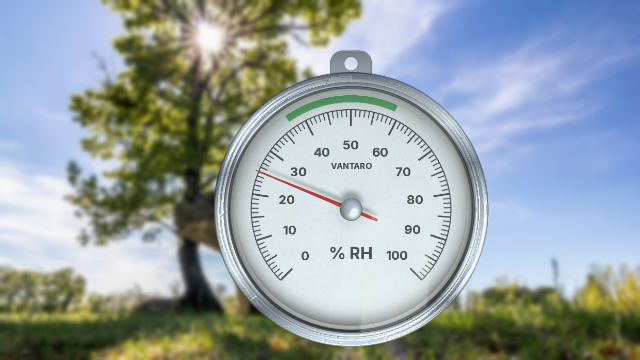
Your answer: 25 %
